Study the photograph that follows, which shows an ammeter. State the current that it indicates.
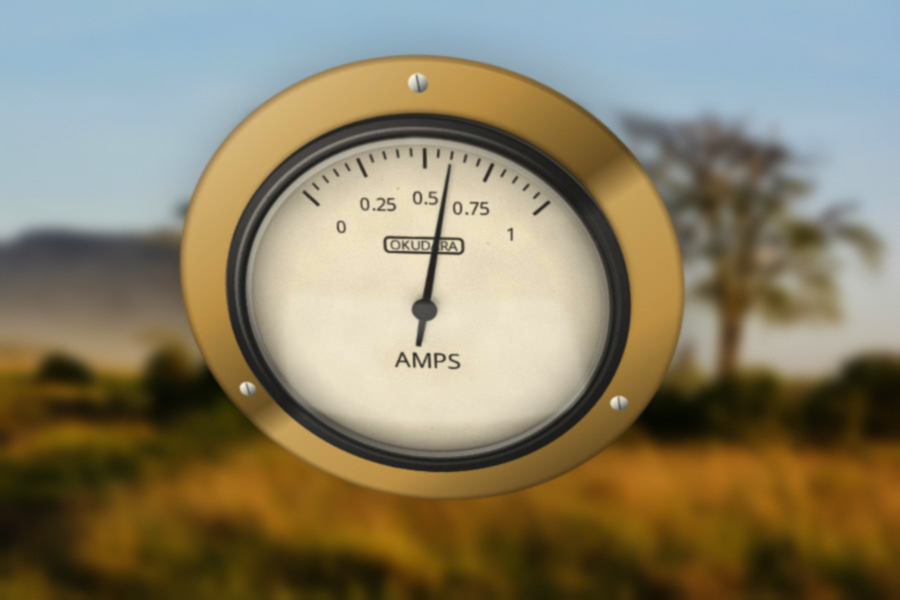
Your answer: 0.6 A
